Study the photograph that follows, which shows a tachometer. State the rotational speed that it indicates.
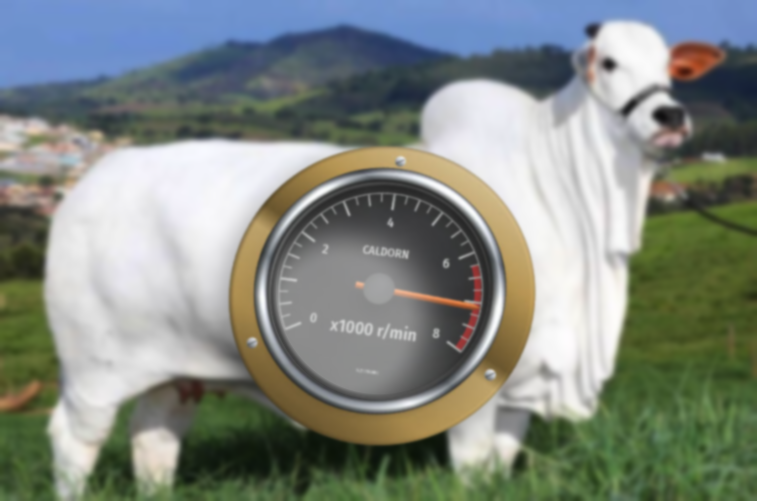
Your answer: 7125 rpm
